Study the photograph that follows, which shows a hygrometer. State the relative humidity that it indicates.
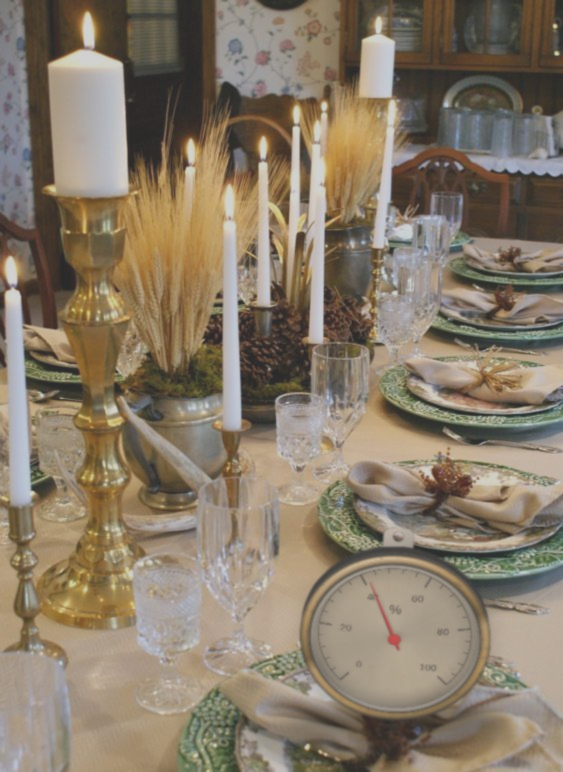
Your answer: 42 %
